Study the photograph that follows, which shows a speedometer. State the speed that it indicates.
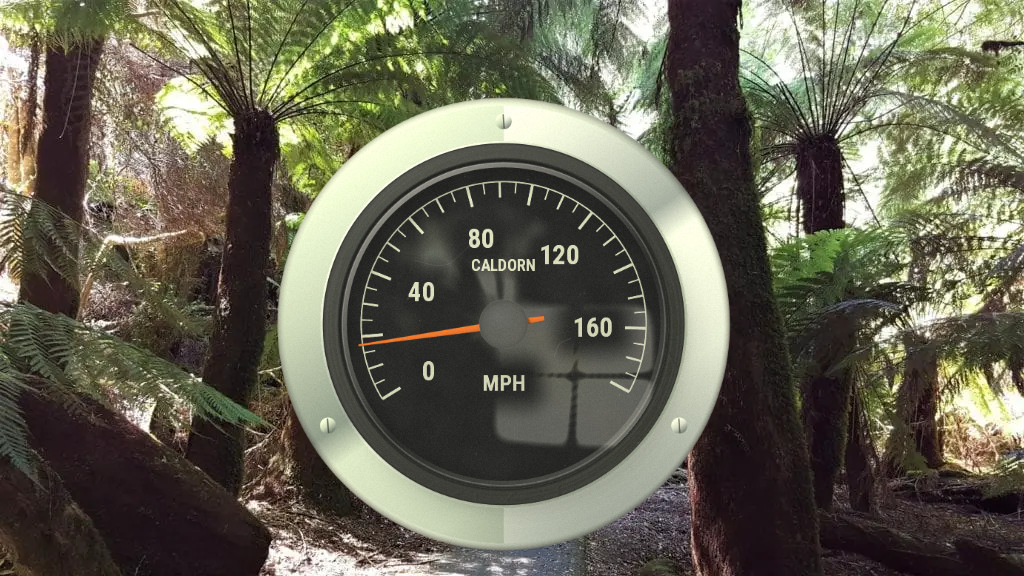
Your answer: 17.5 mph
